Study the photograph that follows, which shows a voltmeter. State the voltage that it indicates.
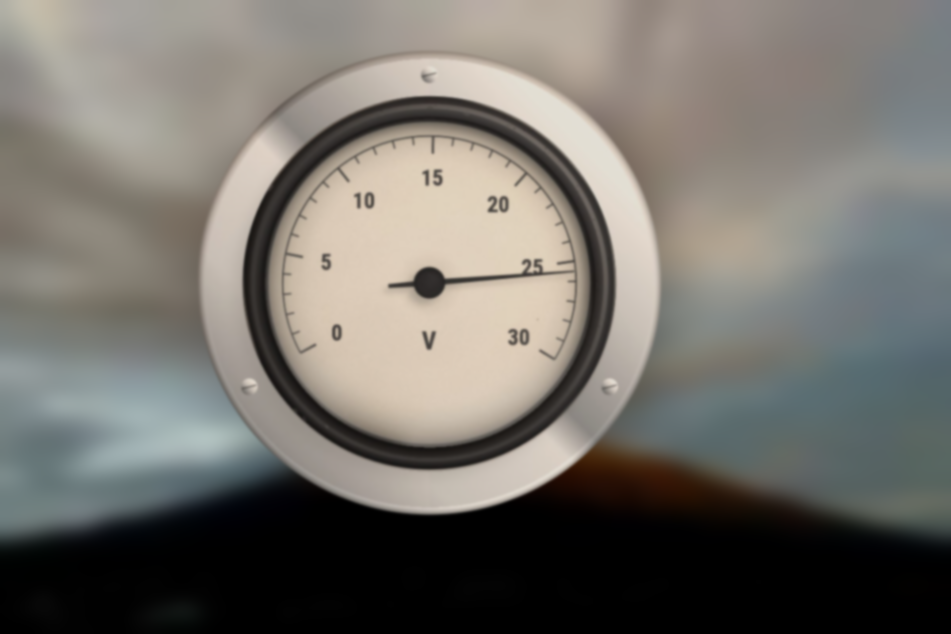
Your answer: 25.5 V
